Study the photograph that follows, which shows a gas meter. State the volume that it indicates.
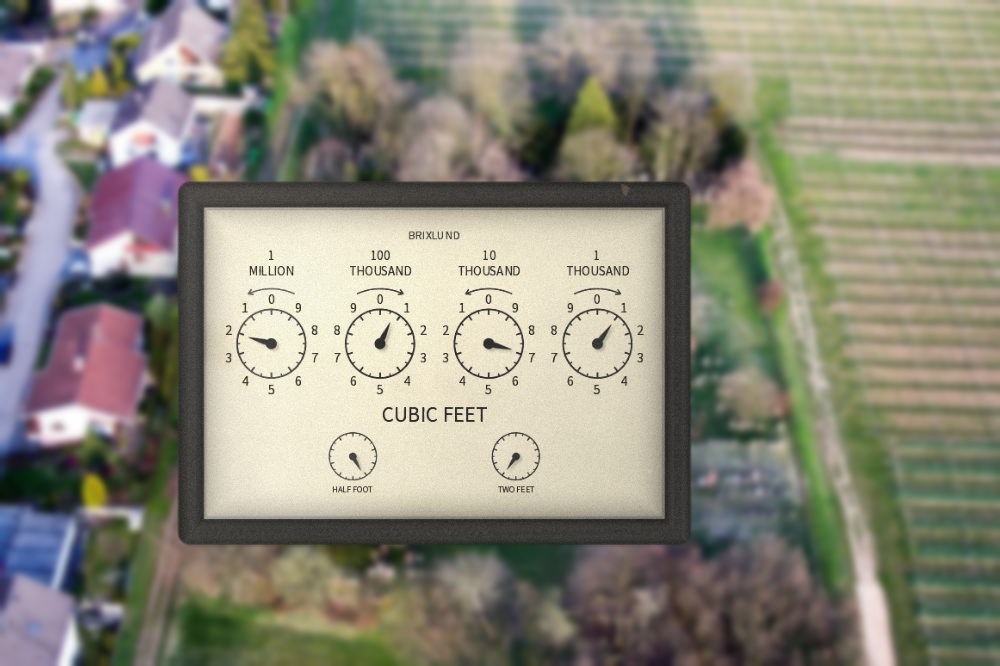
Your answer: 207100 ft³
